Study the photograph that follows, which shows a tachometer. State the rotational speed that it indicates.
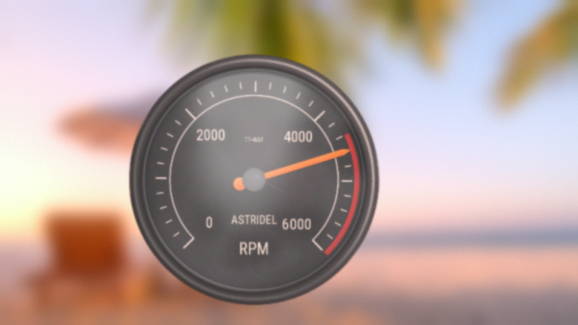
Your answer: 4600 rpm
